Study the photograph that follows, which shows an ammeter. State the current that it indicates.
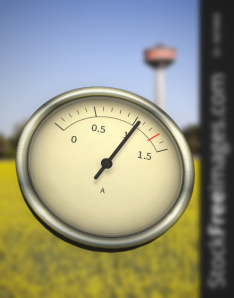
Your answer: 1.05 A
